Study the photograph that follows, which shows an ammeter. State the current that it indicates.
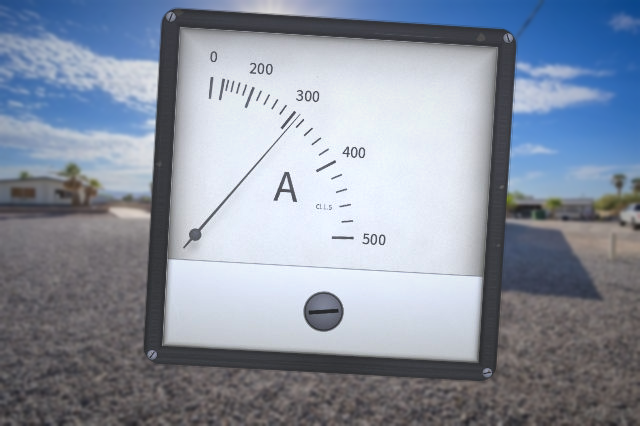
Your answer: 310 A
